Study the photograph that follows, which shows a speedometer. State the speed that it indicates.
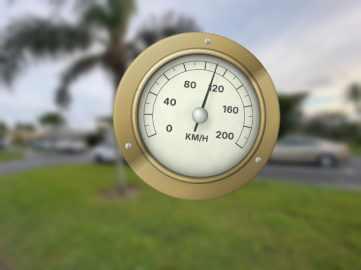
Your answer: 110 km/h
